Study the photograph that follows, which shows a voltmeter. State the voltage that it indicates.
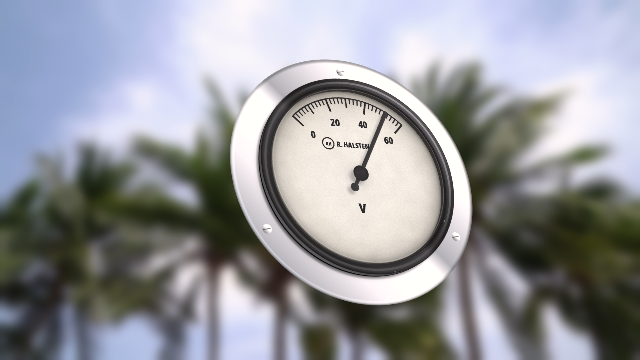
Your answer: 50 V
